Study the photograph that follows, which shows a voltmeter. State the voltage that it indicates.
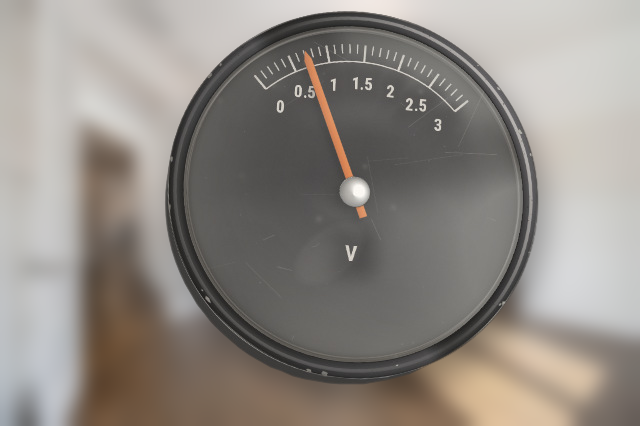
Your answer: 0.7 V
